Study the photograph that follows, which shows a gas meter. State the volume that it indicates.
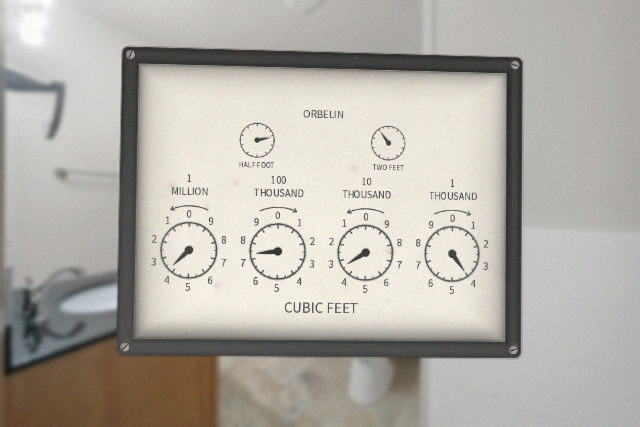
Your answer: 373400 ft³
